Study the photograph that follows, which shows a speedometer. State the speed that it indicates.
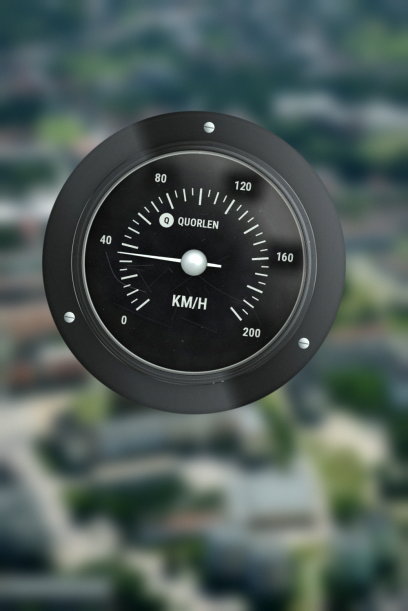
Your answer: 35 km/h
